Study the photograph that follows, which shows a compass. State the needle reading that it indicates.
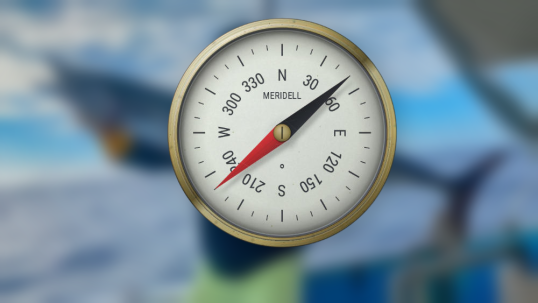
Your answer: 230 °
